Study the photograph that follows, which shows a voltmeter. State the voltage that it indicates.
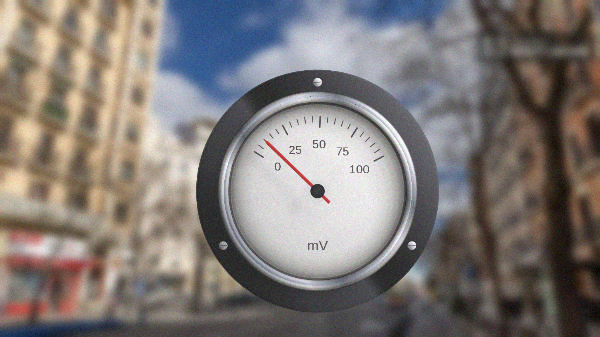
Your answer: 10 mV
